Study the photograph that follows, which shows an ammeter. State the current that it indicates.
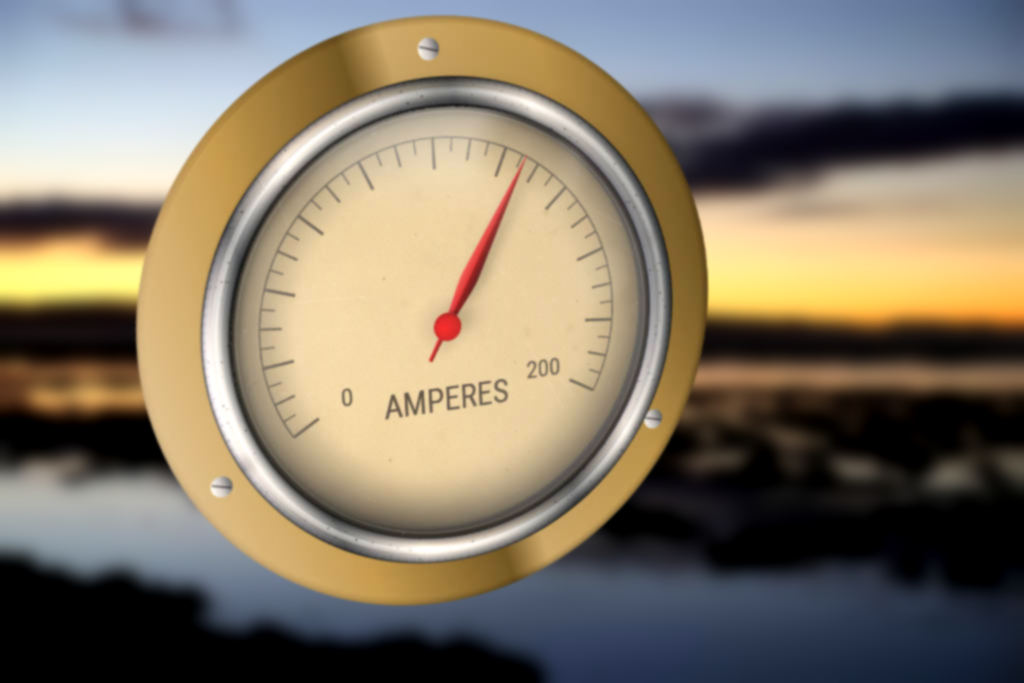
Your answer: 125 A
